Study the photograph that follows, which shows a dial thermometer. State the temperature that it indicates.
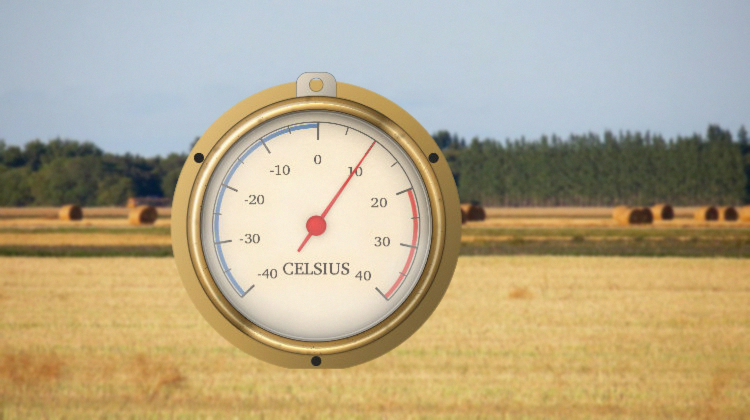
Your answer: 10 °C
